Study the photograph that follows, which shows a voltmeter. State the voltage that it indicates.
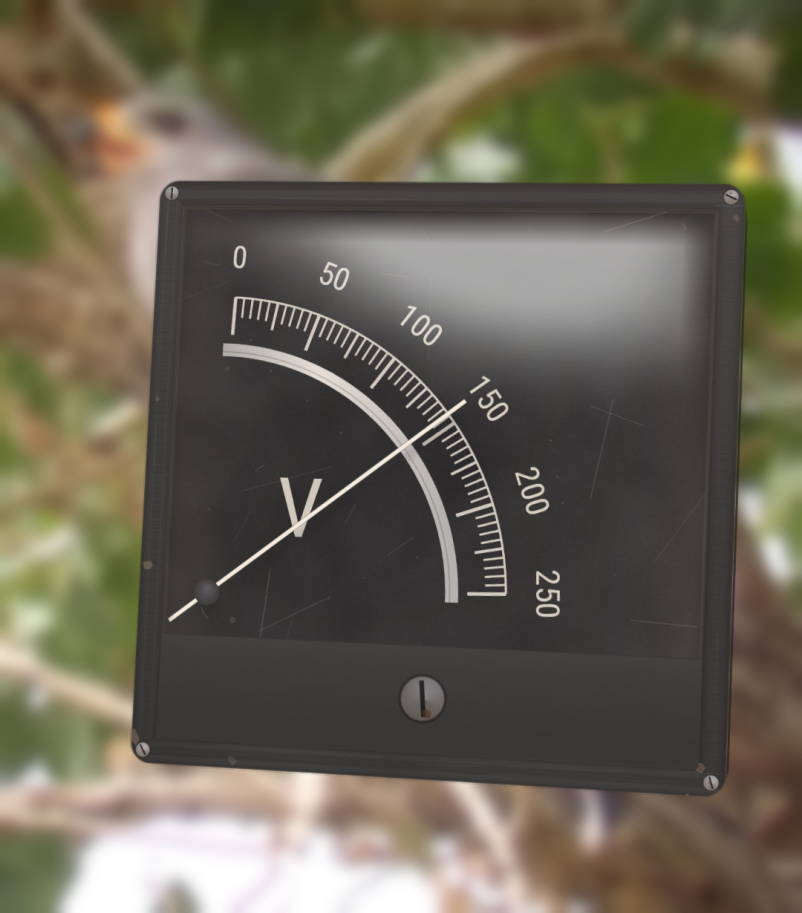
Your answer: 145 V
